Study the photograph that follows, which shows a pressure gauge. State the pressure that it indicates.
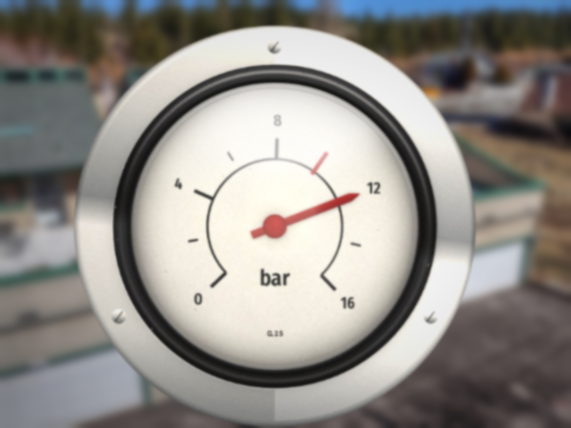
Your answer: 12 bar
